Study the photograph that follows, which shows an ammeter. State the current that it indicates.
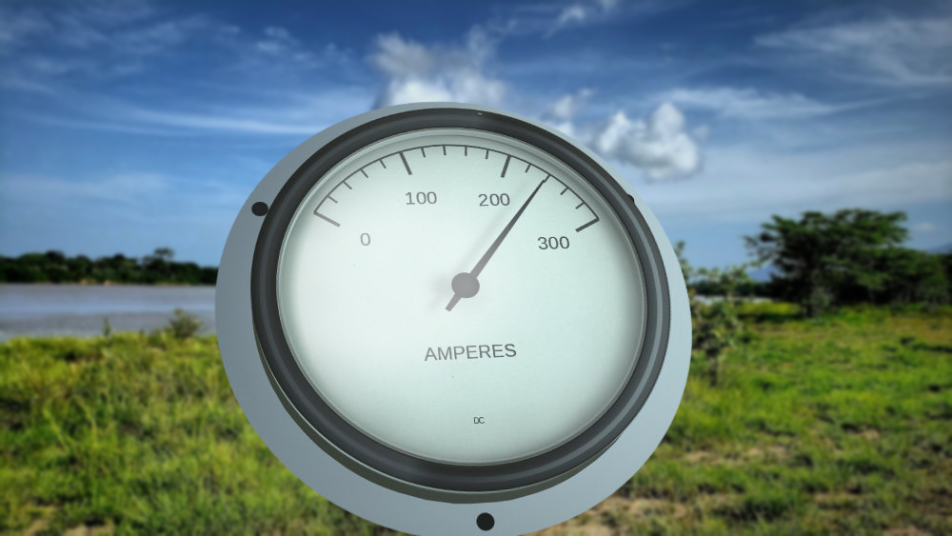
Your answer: 240 A
